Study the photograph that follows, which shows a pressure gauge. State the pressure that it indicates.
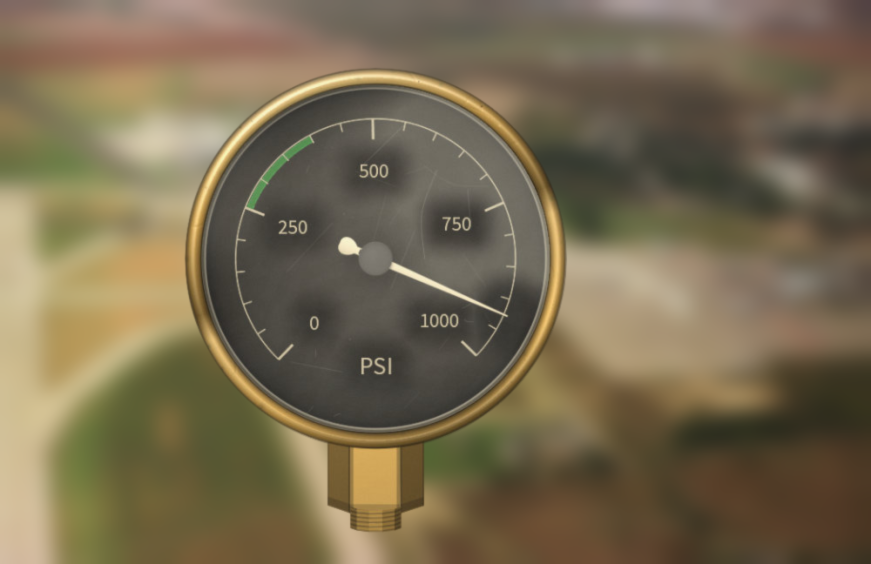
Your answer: 925 psi
